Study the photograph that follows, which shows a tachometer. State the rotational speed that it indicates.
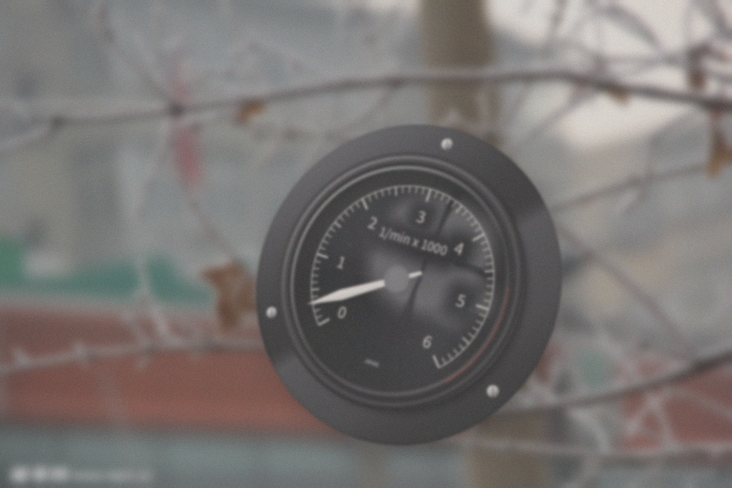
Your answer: 300 rpm
